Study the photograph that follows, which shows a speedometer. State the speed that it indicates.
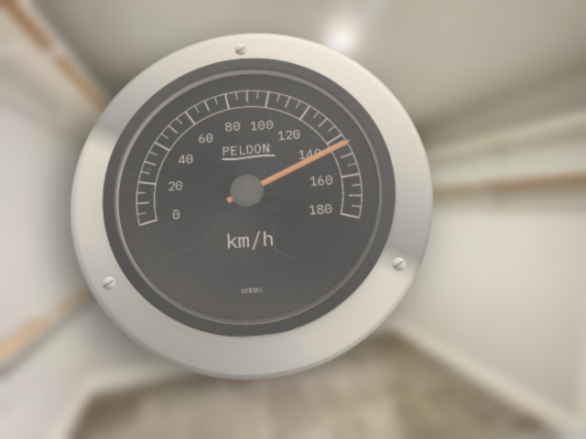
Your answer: 145 km/h
